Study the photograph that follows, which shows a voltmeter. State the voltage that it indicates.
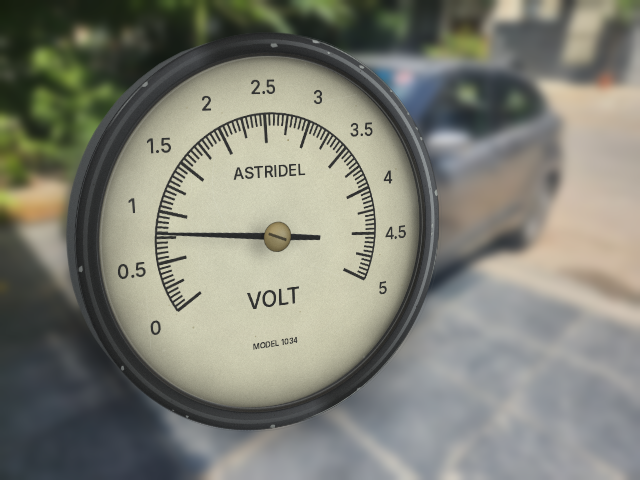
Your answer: 0.8 V
